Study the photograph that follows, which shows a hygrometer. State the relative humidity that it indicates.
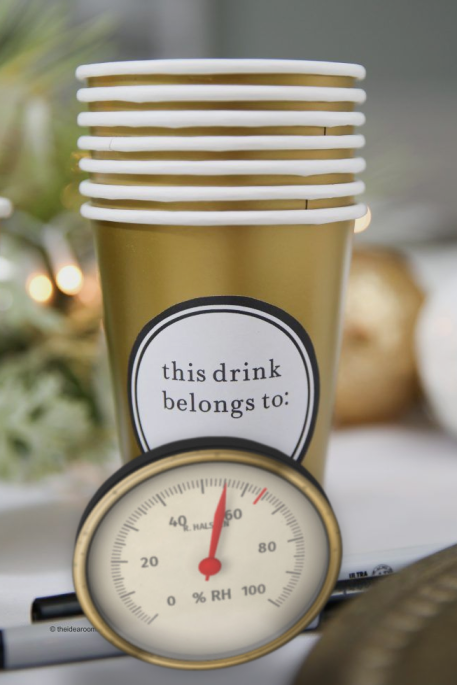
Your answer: 55 %
